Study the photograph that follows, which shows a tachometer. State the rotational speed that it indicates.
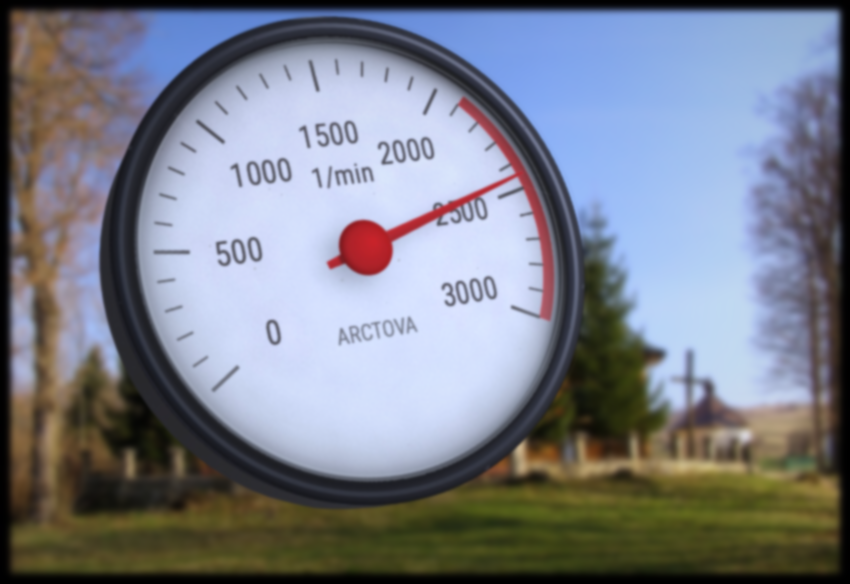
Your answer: 2450 rpm
